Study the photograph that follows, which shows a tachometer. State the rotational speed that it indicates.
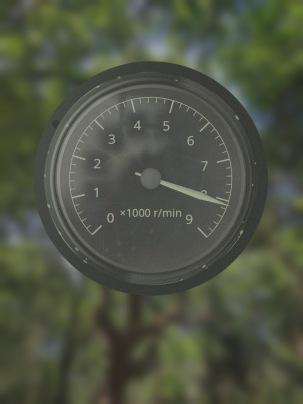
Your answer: 8100 rpm
